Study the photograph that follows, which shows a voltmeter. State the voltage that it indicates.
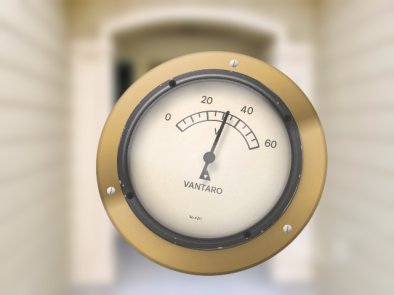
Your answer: 32.5 V
